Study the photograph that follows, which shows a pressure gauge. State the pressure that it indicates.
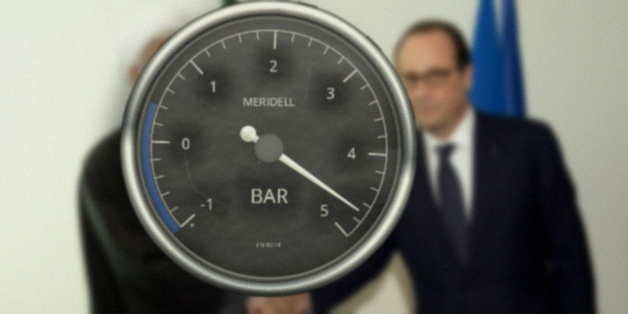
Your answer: 4.7 bar
